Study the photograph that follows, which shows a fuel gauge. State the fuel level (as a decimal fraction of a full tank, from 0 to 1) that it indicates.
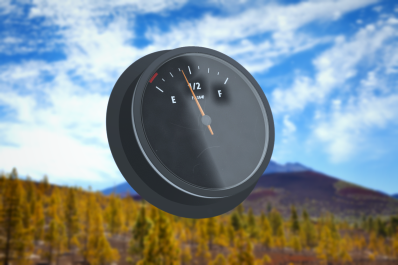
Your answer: 0.375
